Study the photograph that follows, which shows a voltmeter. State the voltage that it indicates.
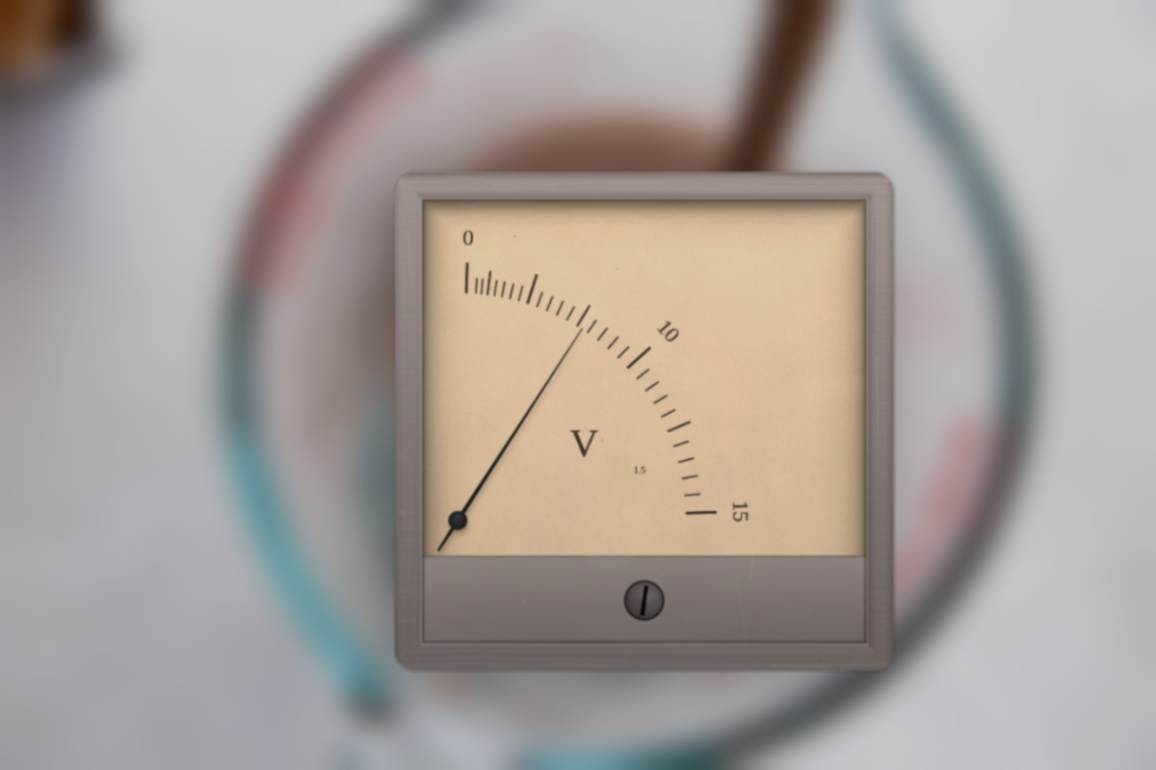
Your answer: 7.75 V
